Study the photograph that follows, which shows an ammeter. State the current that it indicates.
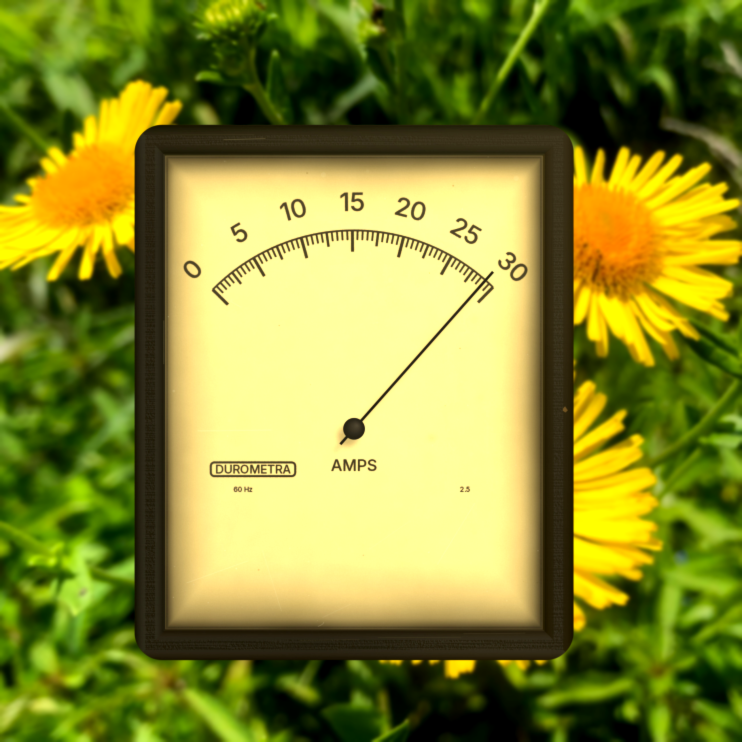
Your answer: 29 A
